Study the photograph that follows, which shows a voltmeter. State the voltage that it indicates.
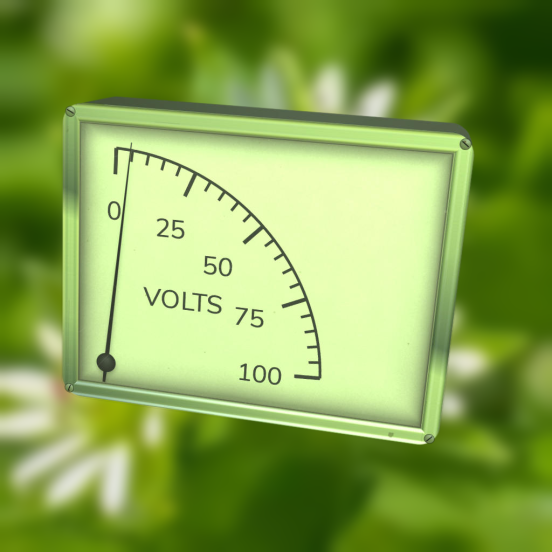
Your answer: 5 V
